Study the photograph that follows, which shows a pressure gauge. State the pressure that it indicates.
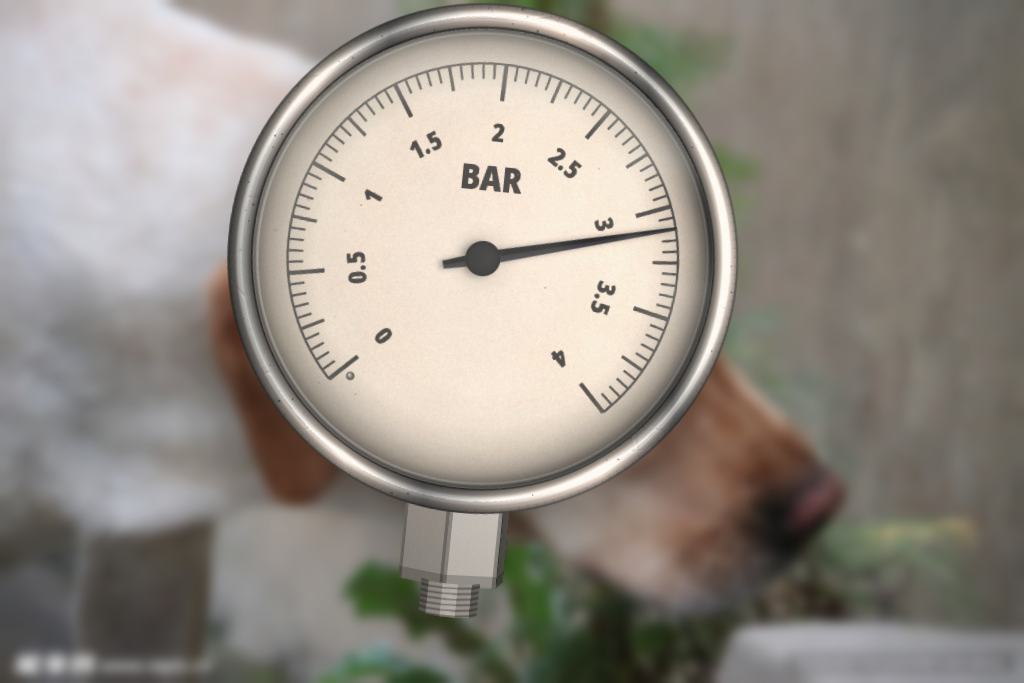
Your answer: 3.1 bar
